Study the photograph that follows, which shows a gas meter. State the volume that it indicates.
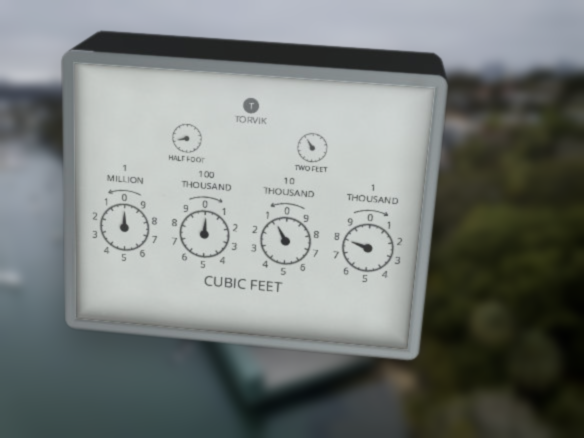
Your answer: 800 ft³
